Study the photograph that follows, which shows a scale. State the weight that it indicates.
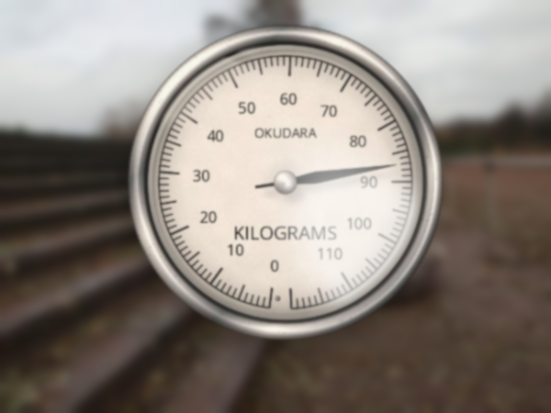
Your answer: 87 kg
